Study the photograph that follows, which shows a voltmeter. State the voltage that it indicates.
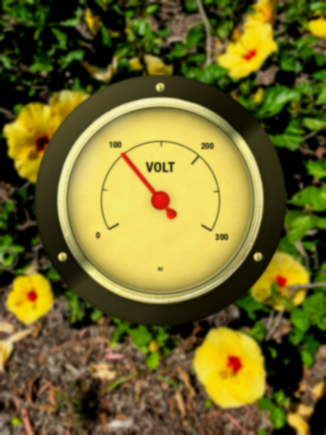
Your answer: 100 V
